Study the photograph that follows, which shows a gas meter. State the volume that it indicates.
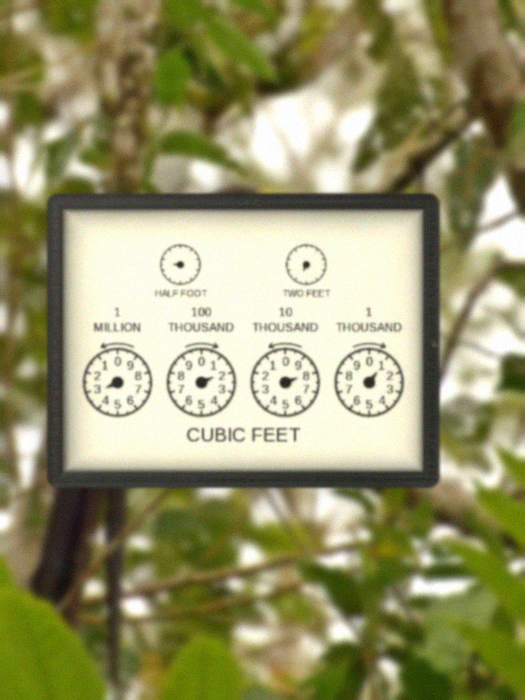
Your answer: 318100 ft³
